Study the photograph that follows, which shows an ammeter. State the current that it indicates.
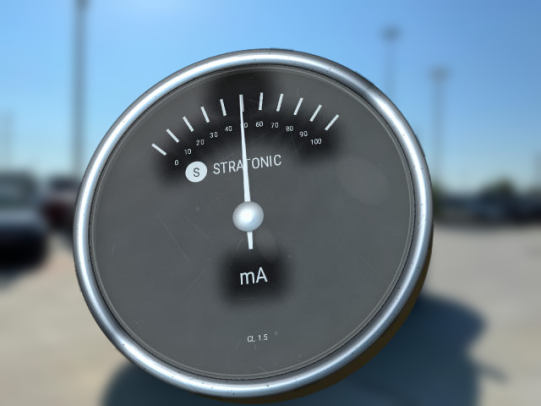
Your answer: 50 mA
